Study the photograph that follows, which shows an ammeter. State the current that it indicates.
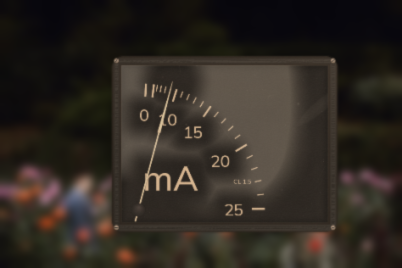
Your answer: 9 mA
